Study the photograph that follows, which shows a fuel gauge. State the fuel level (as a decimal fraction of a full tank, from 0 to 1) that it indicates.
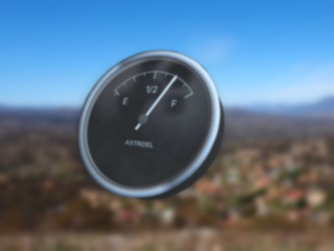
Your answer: 0.75
